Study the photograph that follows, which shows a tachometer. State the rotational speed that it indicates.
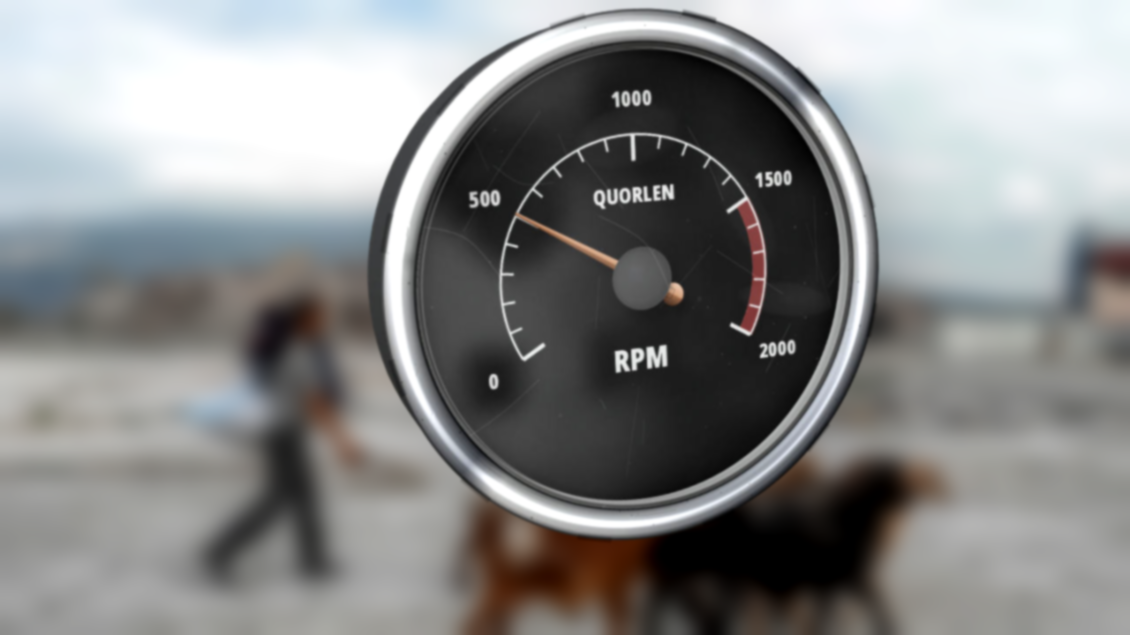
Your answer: 500 rpm
